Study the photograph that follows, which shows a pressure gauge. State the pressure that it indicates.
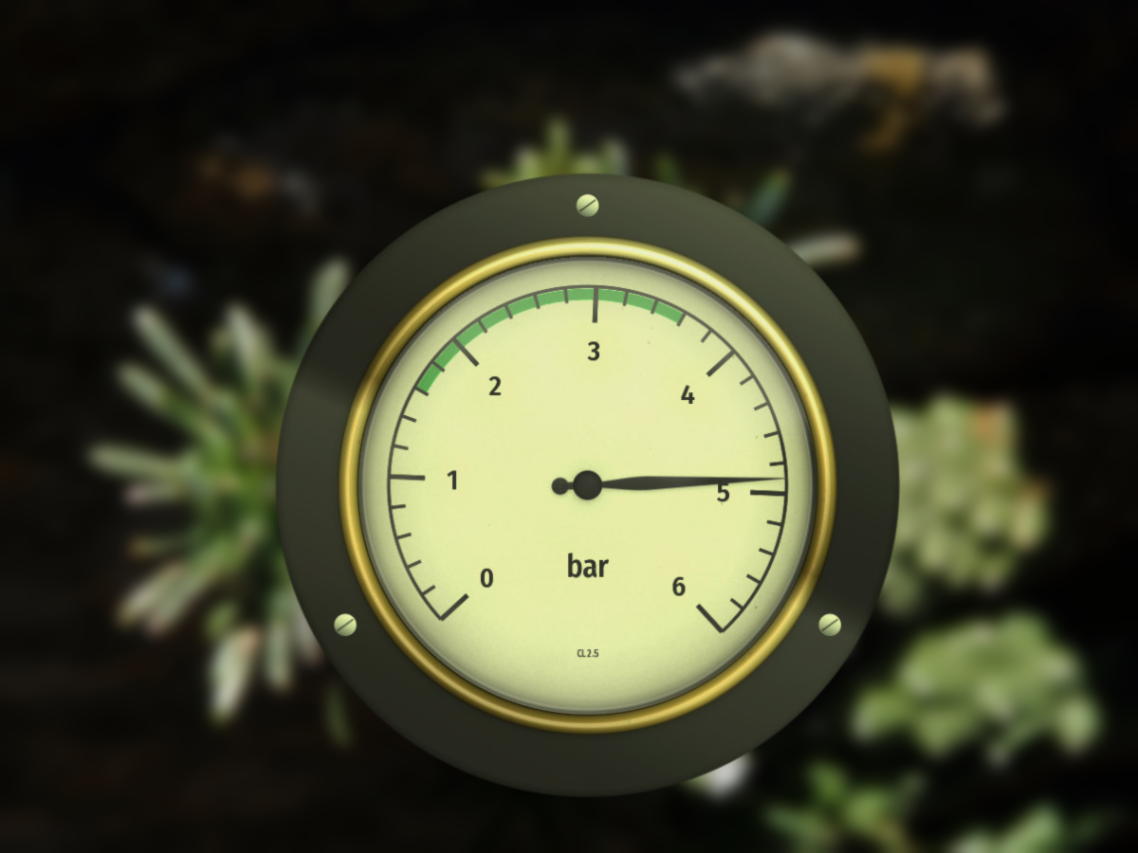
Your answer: 4.9 bar
